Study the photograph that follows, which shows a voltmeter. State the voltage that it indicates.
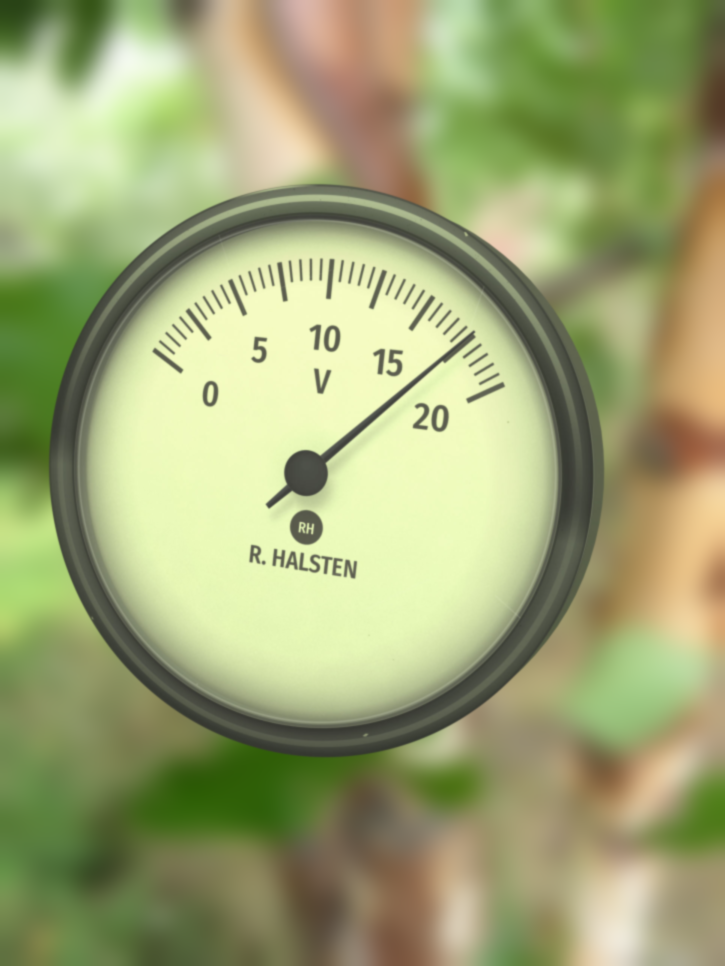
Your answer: 17.5 V
